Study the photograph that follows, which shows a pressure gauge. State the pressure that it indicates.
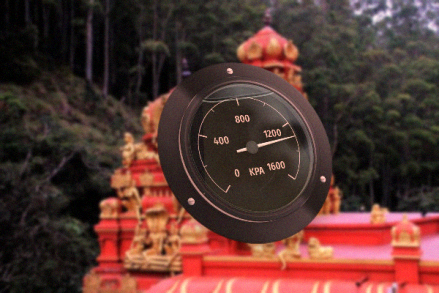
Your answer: 1300 kPa
